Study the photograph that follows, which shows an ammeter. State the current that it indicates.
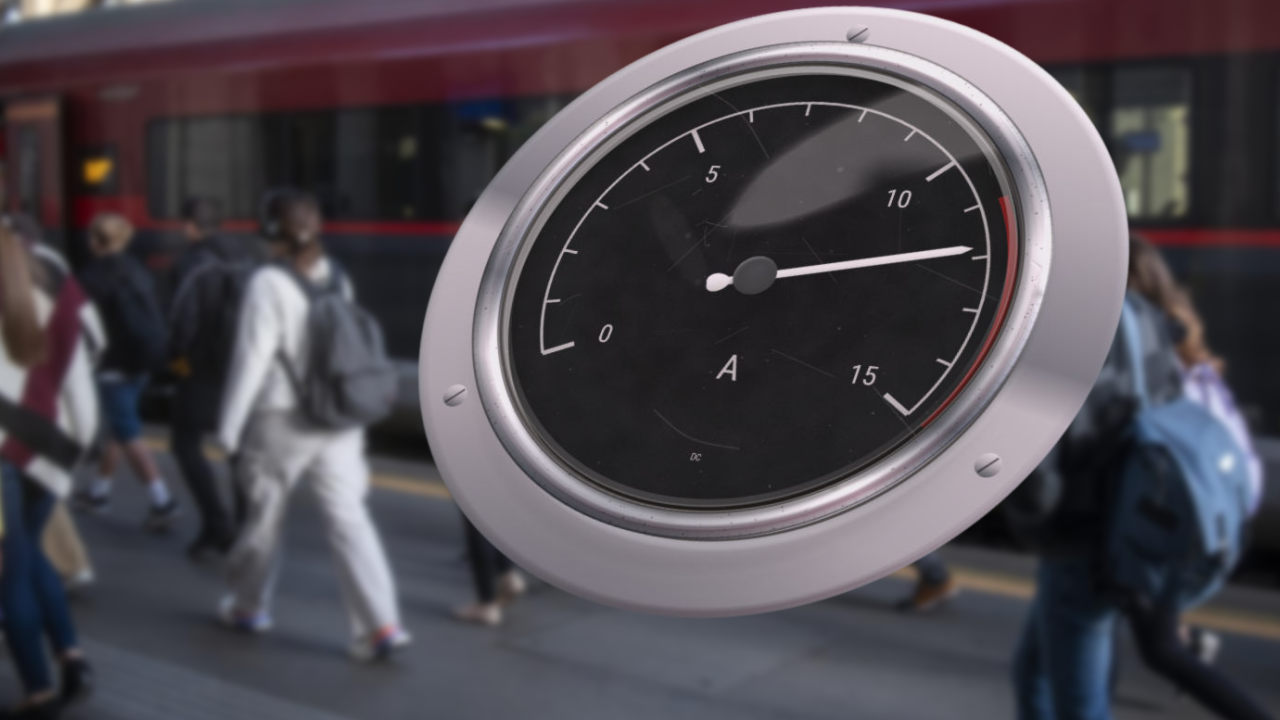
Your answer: 12 A
